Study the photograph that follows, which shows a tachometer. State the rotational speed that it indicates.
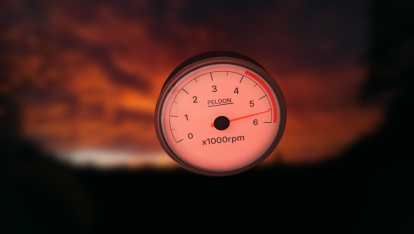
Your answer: 5500 rpm
